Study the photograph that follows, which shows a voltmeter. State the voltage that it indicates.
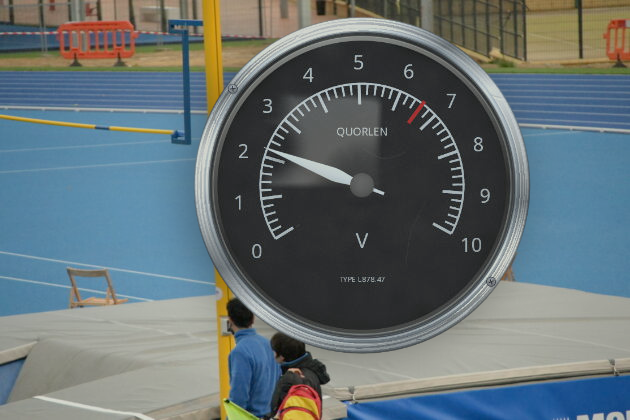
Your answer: 2.2 V
